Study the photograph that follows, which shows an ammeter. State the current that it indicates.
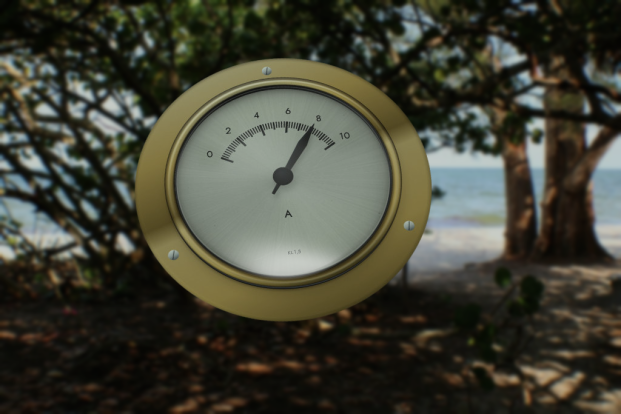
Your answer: 8 A
